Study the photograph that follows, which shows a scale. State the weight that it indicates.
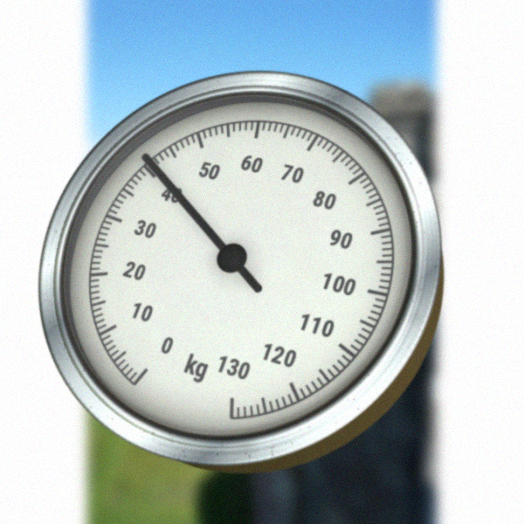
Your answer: 41 kg
